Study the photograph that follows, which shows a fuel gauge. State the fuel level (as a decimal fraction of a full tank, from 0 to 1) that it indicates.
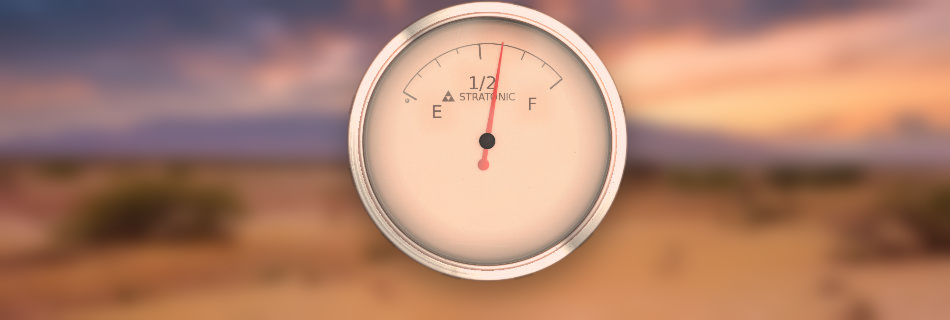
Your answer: 0.625
